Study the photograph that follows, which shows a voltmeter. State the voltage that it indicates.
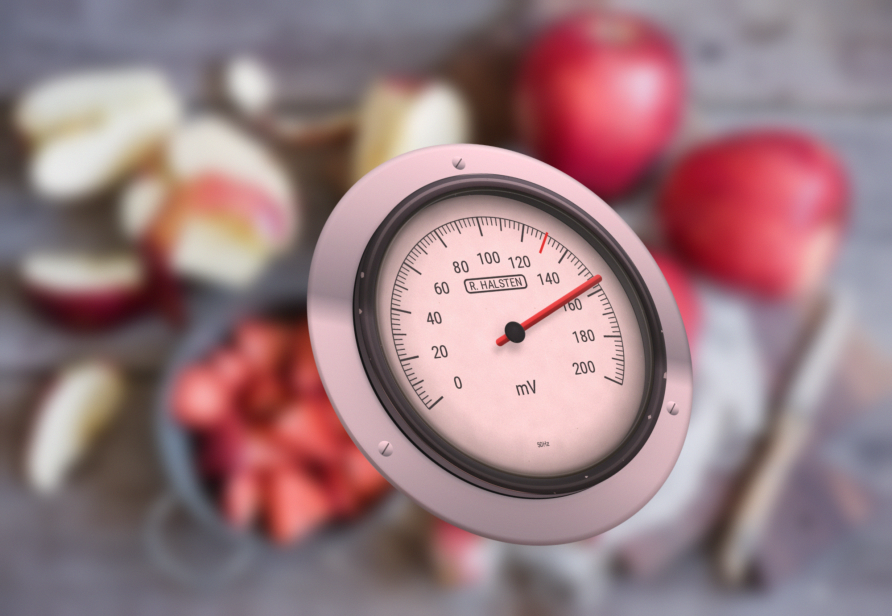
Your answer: 156 mV
